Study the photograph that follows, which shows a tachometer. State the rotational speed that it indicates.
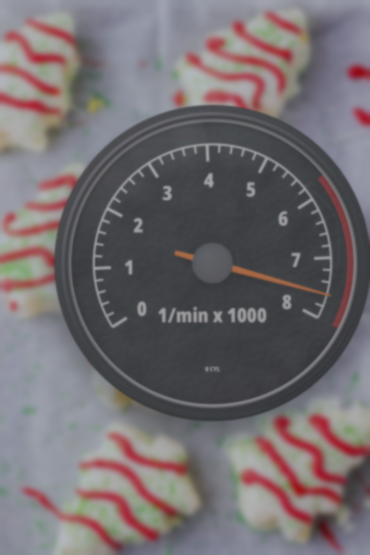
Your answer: 7600 rpm
